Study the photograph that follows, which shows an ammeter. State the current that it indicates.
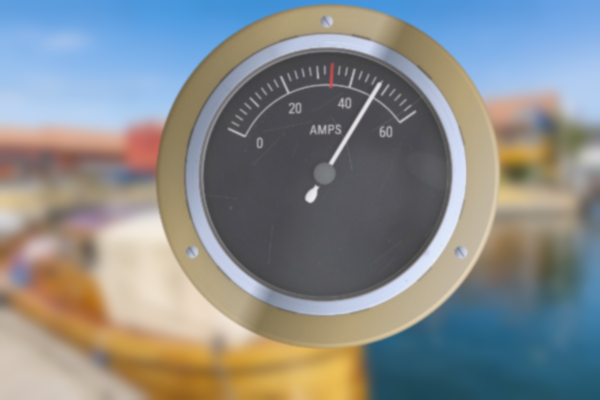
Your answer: 48 A
